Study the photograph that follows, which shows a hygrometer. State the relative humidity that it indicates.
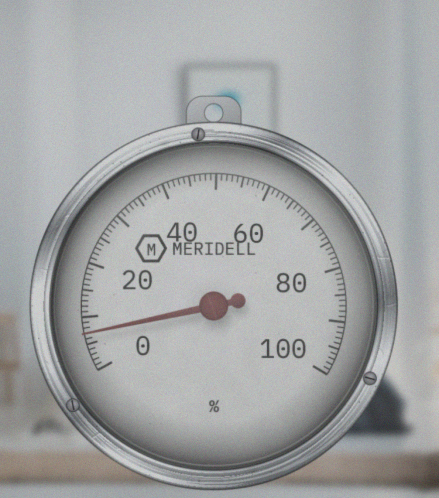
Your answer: 7 %
